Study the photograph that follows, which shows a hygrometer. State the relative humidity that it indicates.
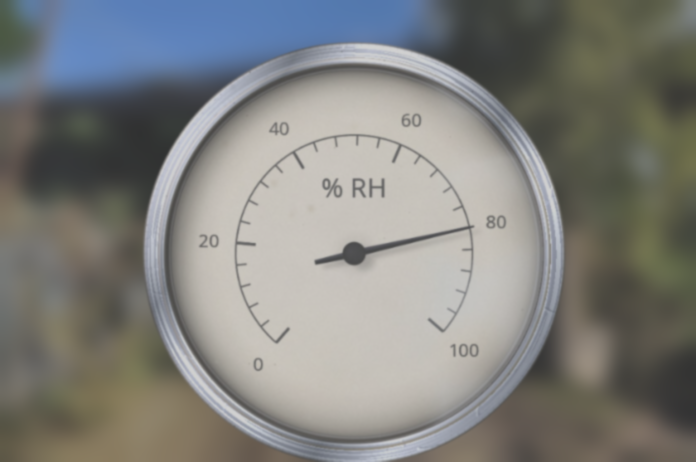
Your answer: 80 %
